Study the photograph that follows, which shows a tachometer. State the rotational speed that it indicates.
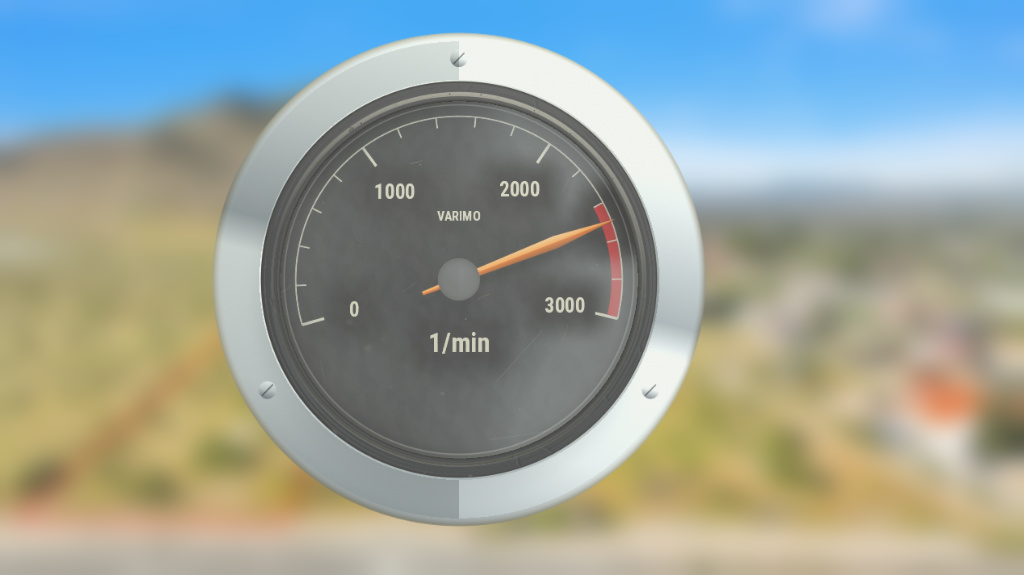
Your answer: 2500 rpm
